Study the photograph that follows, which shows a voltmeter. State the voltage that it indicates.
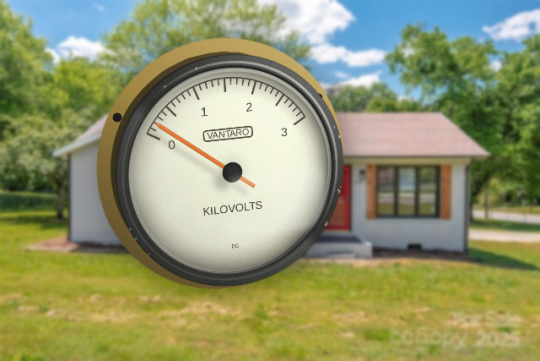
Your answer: 0.2 kV
